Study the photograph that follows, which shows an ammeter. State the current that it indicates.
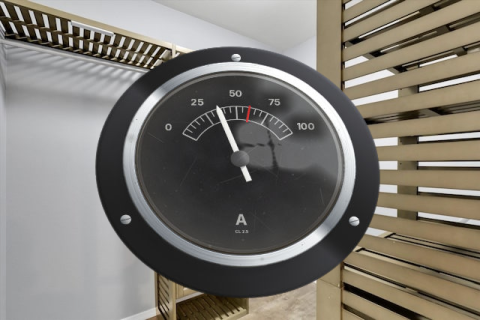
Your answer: 35 A
